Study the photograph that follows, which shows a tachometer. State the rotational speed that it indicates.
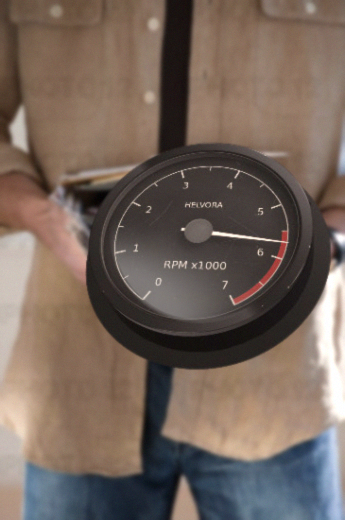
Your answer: 5750 rpm
